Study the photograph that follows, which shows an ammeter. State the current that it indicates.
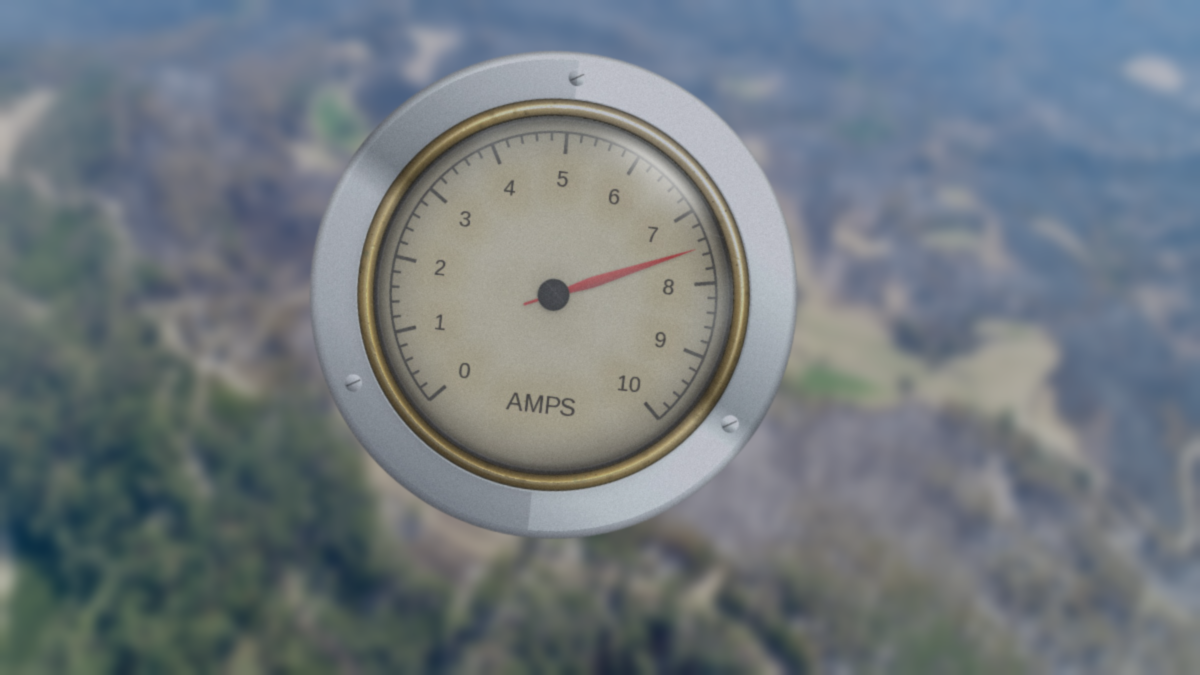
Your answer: 7.5 A
